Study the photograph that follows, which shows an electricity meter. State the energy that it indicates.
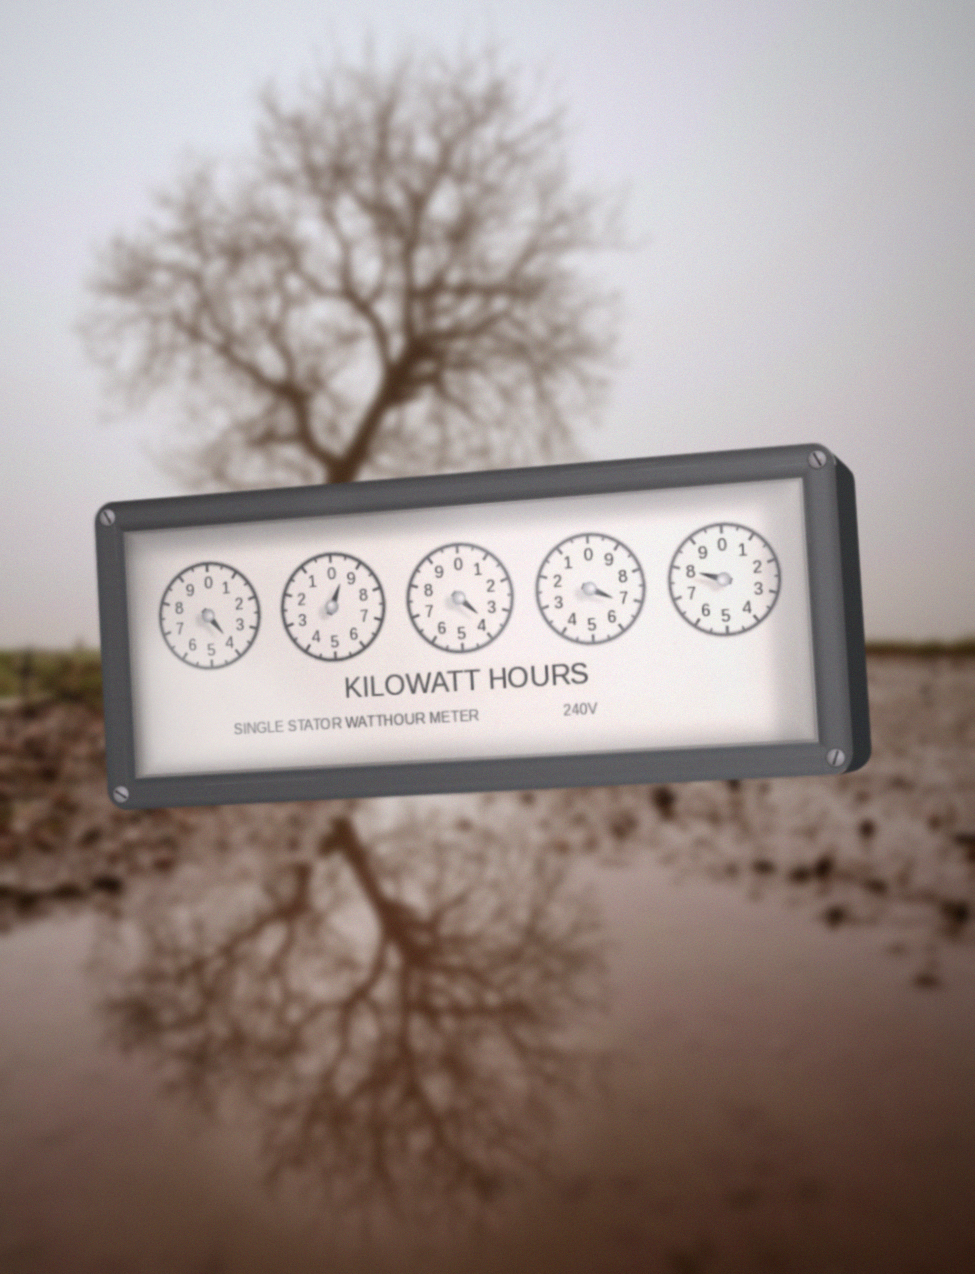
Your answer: 39368 kWh
